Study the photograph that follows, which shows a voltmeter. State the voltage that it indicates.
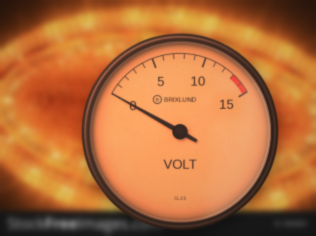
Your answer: 0 V
